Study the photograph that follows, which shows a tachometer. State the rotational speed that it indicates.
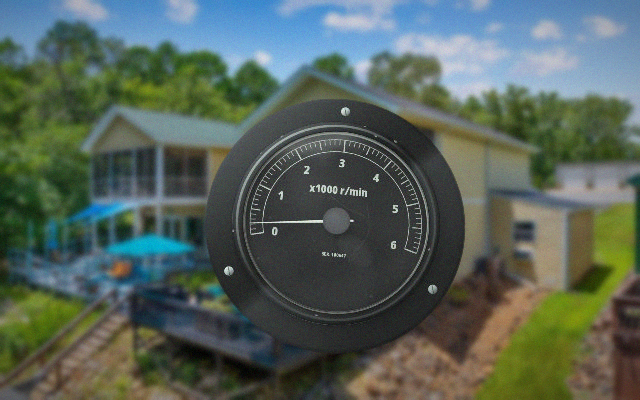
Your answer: 200 rpm
